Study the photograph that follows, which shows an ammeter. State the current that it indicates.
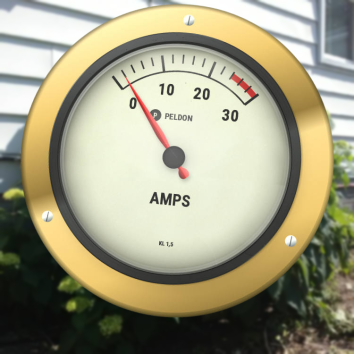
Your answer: 2 A
